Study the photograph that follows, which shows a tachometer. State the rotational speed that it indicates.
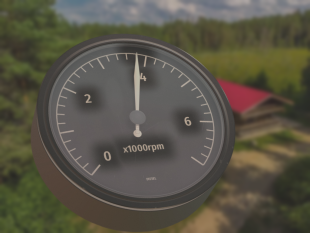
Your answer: 3800 rpm
